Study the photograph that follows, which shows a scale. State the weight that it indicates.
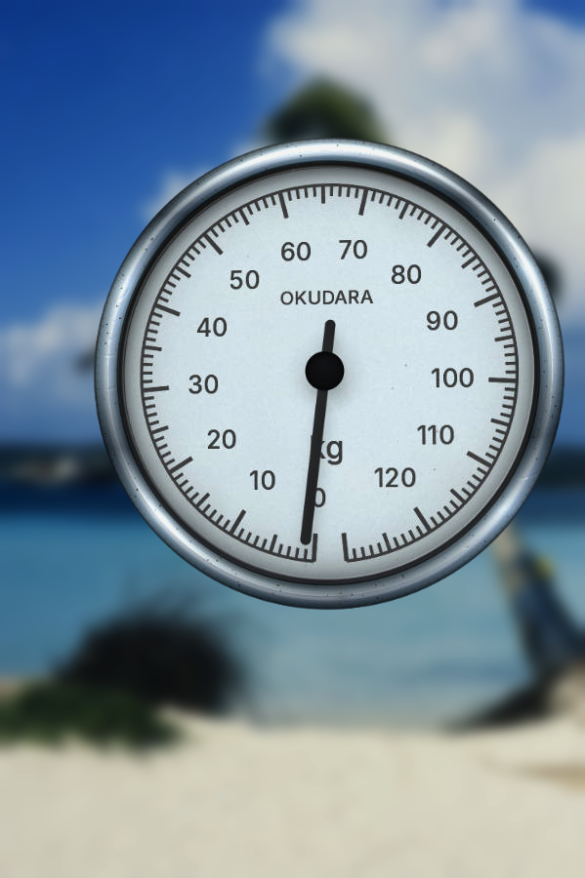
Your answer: 1 kg
